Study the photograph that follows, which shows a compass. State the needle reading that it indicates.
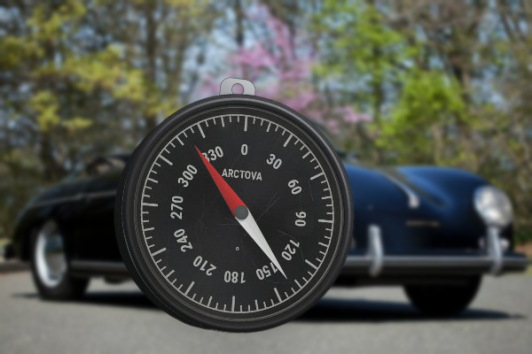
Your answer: 320 °
